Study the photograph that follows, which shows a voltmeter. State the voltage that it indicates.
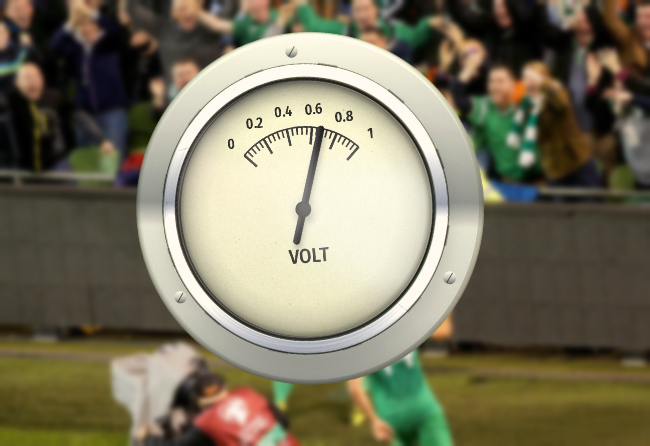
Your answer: 0.68 V
